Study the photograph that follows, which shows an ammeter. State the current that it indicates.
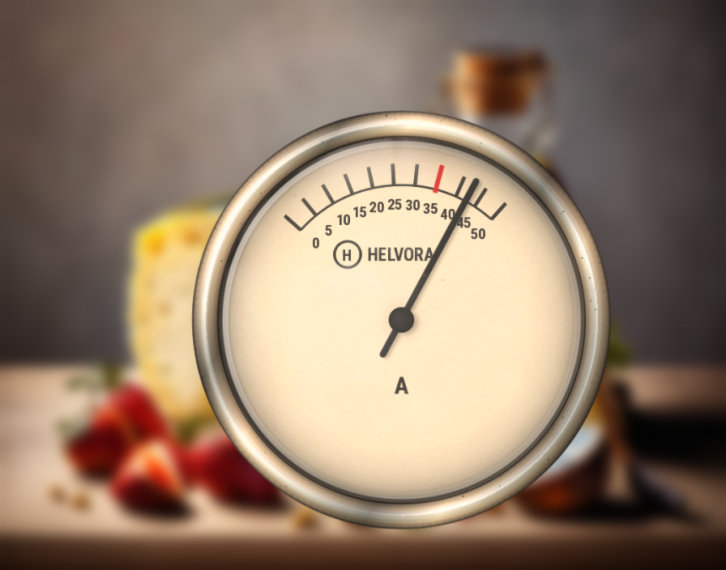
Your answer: 42.5 A
